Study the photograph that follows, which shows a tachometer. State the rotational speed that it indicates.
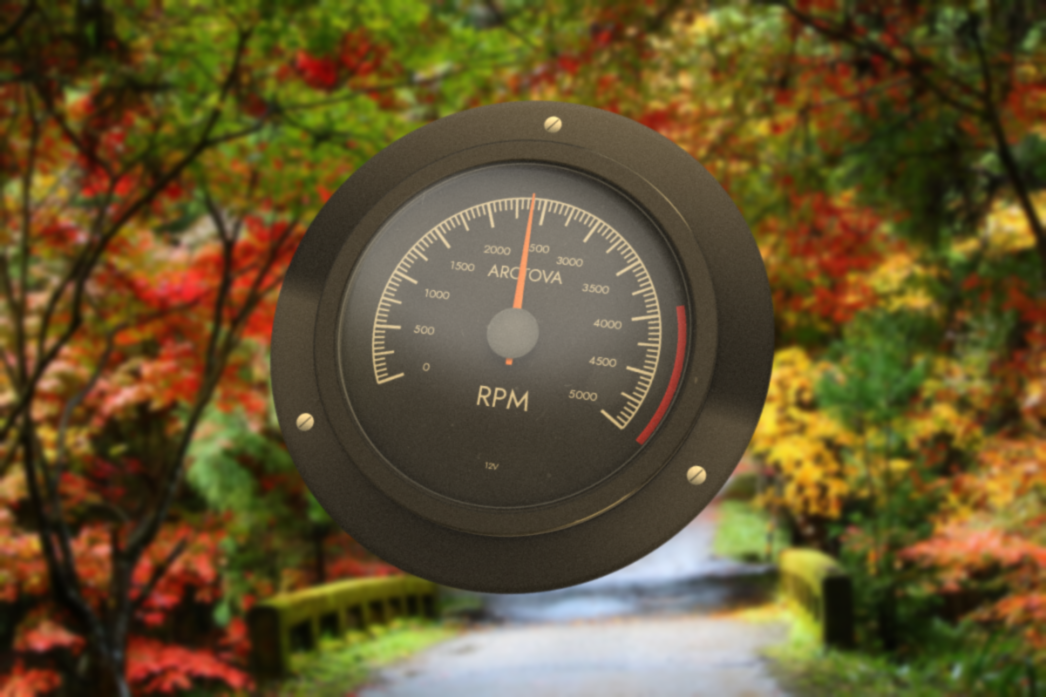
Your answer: 2400 rpm
